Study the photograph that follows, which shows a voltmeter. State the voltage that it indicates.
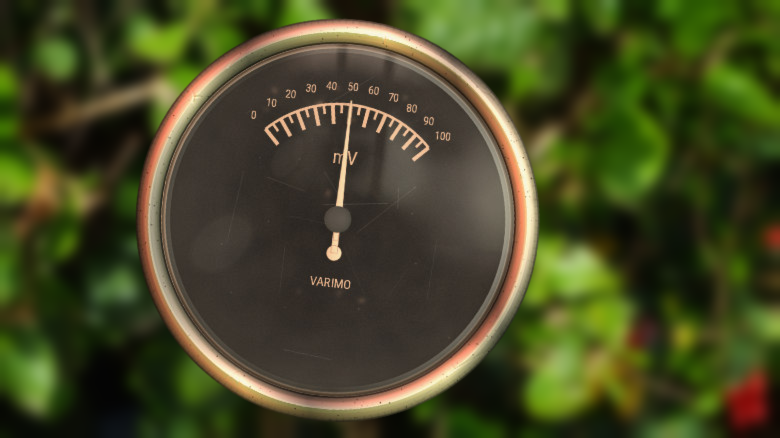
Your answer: 50 mV
